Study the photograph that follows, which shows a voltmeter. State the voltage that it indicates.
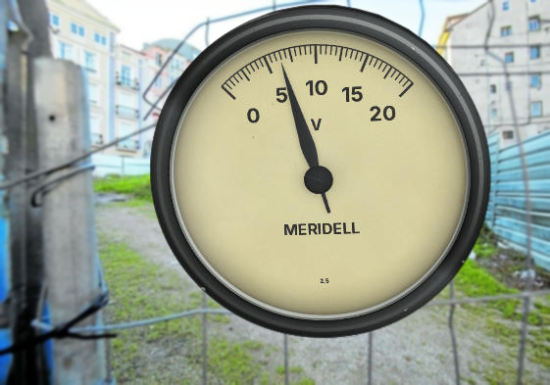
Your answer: 6.5 V
